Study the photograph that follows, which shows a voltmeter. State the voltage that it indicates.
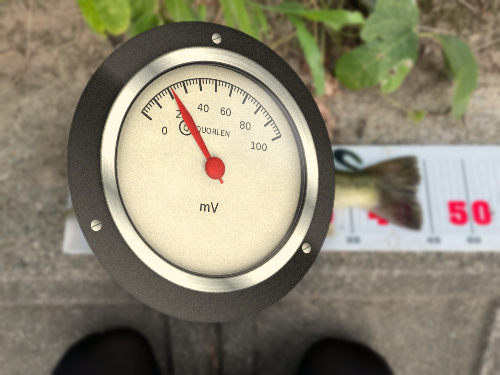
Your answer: 20 mV
